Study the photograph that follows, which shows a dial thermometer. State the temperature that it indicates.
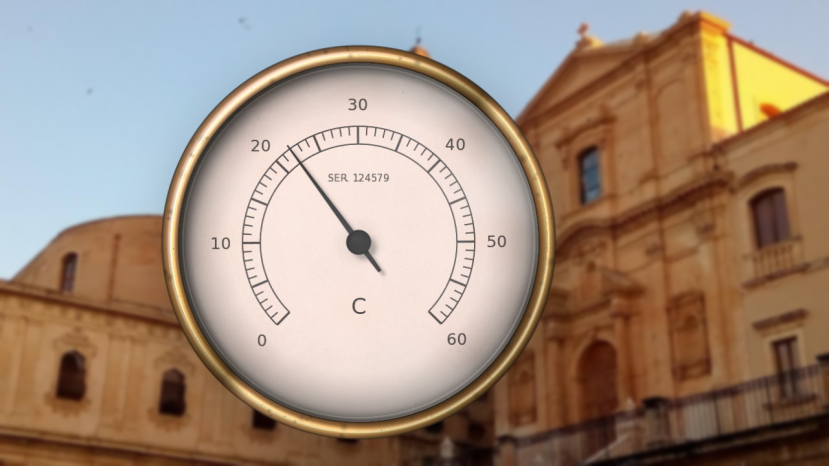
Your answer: 22 °C
